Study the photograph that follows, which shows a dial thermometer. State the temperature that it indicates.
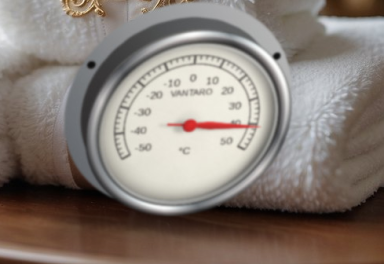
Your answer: 40 °C
